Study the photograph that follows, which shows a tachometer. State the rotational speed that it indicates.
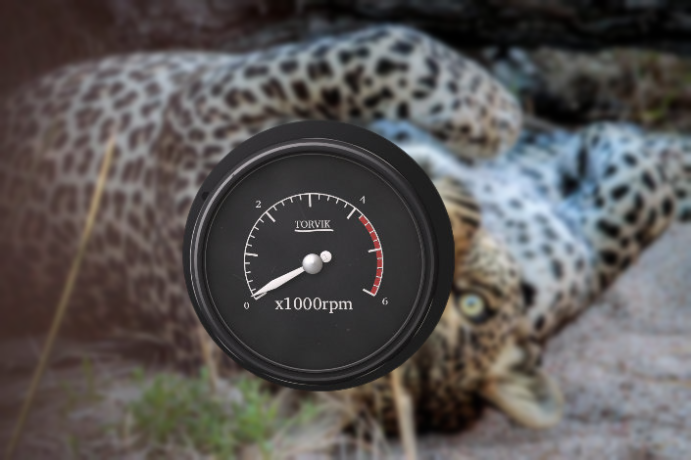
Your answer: 100 rpm
